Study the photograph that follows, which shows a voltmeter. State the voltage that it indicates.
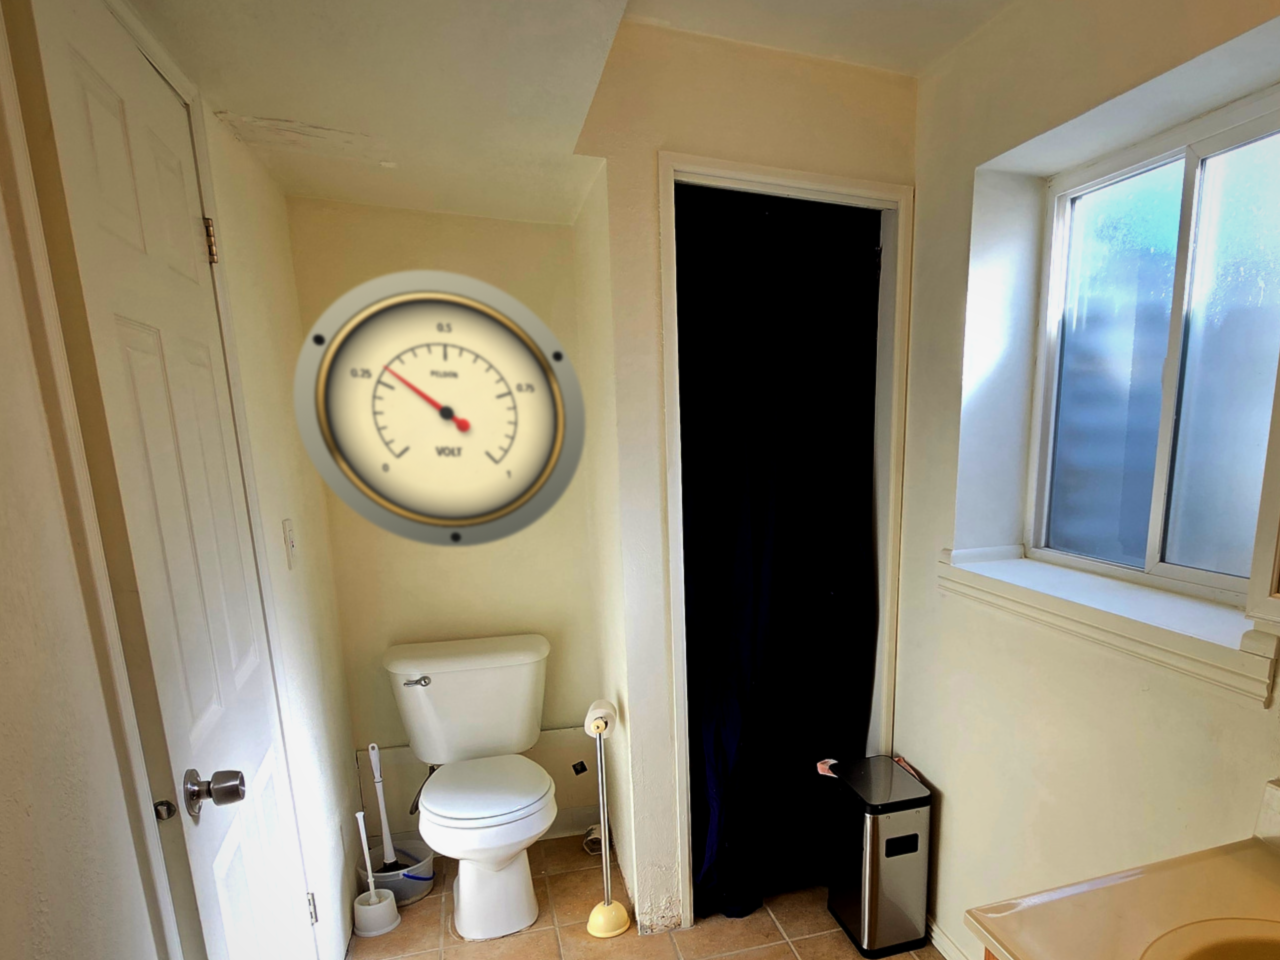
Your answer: 0.3 V
